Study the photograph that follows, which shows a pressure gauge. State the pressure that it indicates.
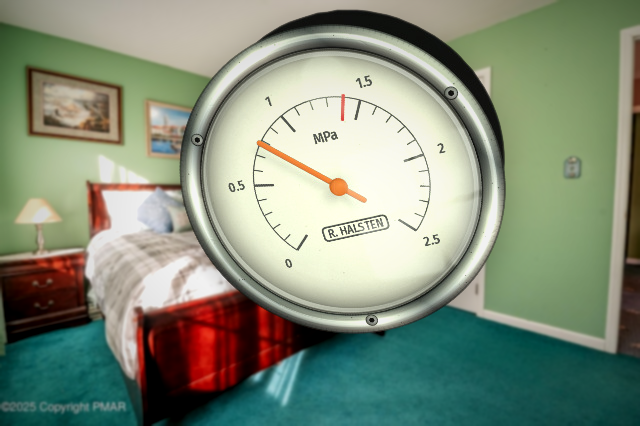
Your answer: 0.8 MPa
